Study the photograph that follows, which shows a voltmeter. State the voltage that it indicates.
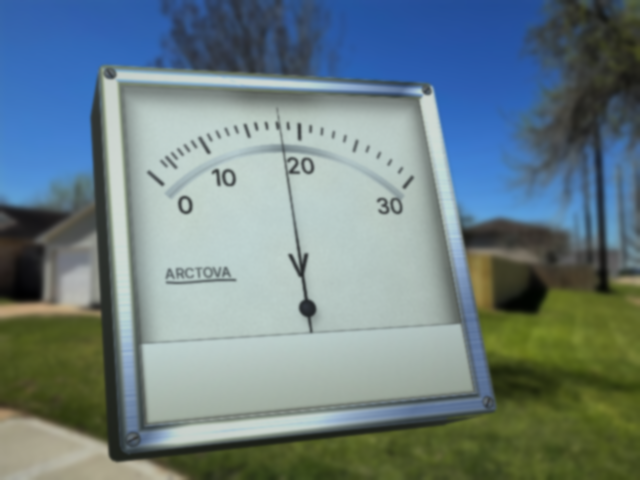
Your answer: 18 V
